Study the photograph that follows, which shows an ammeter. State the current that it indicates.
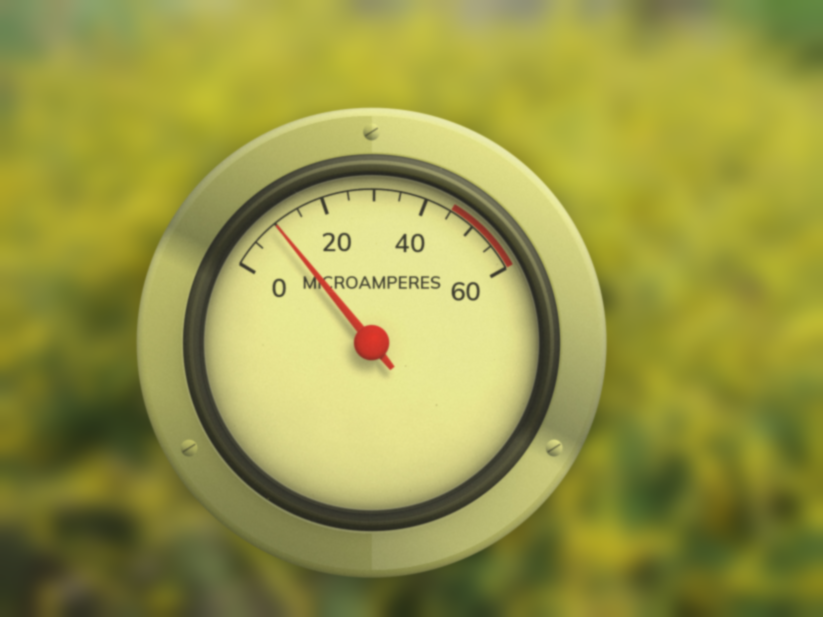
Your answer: 10 µA
